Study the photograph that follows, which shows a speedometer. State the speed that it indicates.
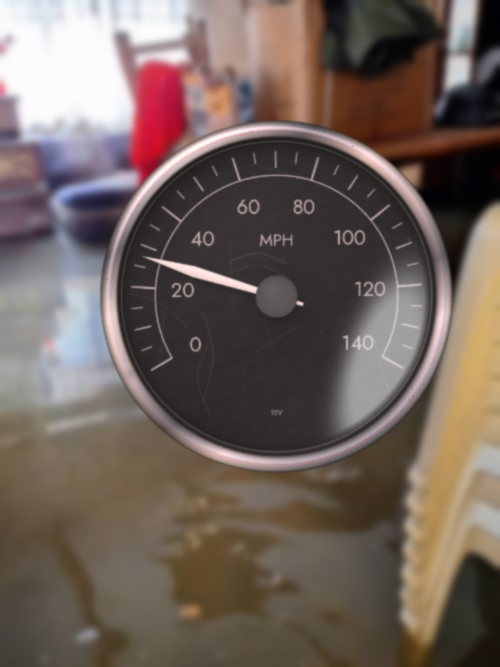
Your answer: 27.5 mph
